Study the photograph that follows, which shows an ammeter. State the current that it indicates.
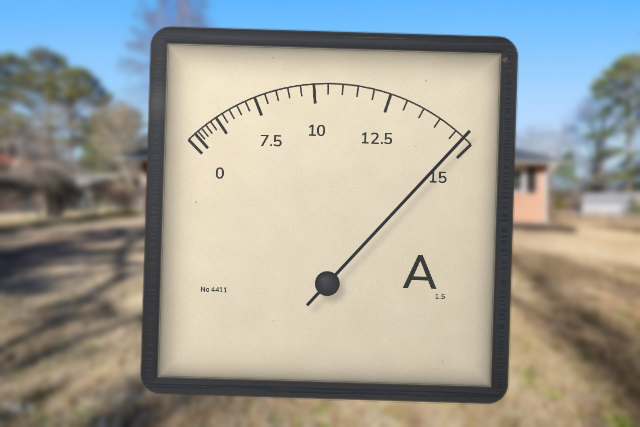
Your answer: 14.75 A
